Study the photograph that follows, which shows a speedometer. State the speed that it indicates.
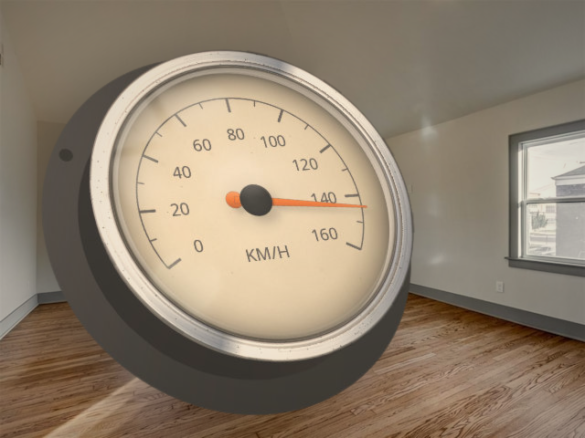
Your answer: 145 km/h
